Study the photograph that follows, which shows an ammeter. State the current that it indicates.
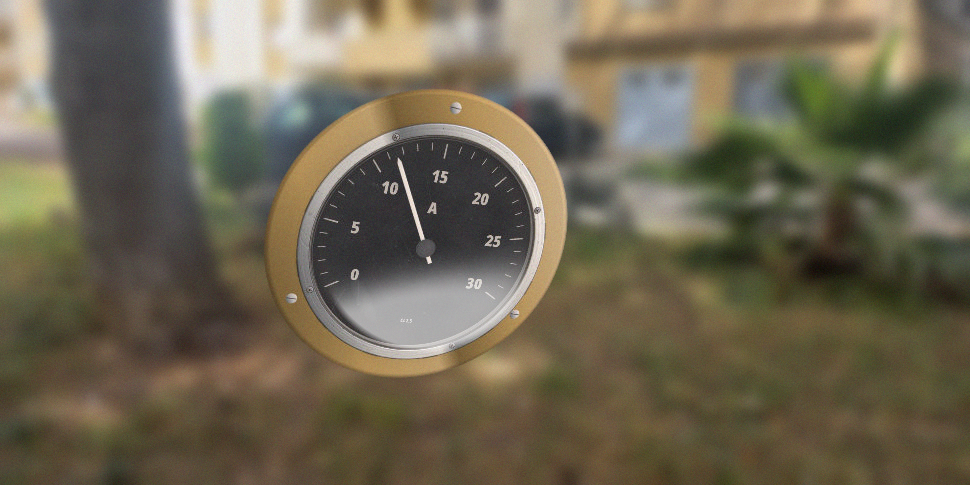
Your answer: 11.5 A
